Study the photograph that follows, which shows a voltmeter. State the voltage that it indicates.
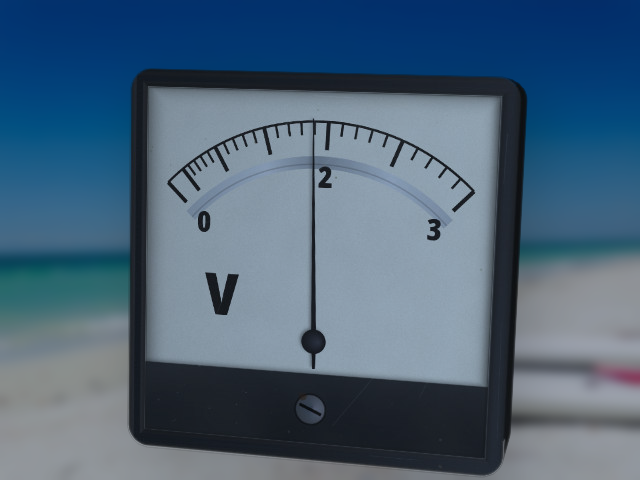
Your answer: 1.9 V
